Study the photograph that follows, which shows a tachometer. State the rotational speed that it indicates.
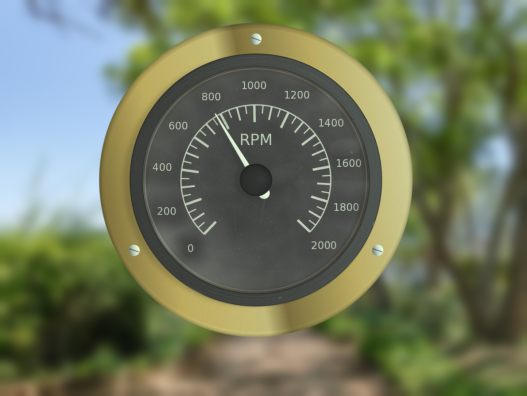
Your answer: 775 rpm
